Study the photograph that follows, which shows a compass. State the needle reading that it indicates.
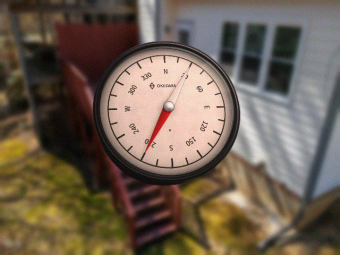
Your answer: 210 °
